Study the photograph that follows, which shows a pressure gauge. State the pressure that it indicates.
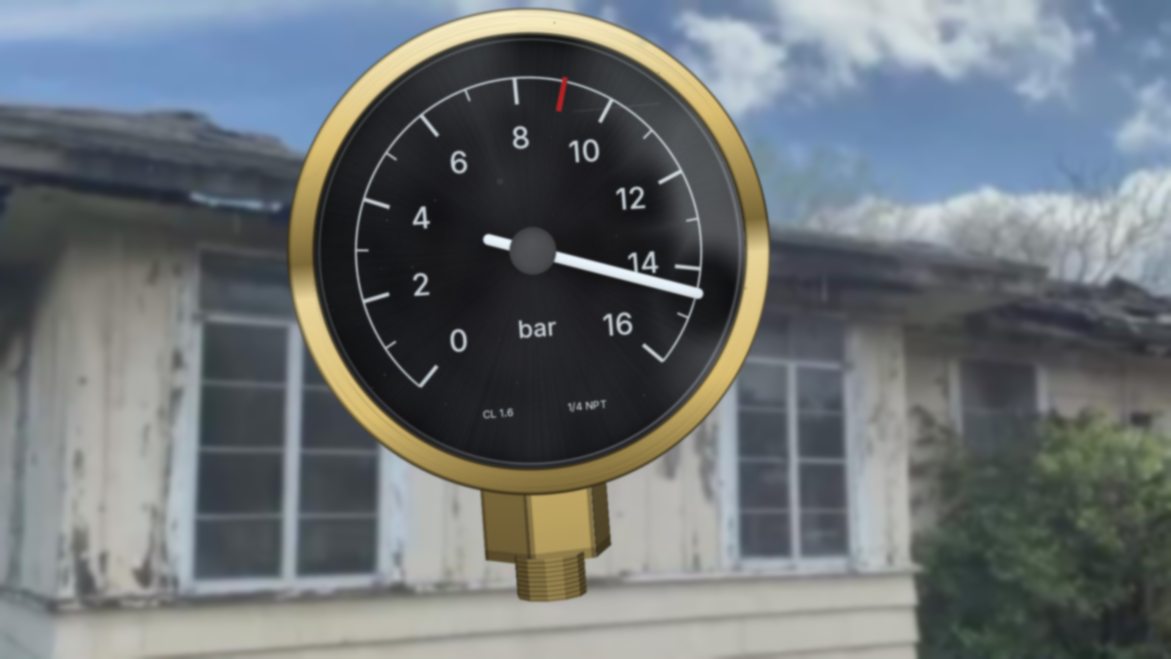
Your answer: 14.5 bar
